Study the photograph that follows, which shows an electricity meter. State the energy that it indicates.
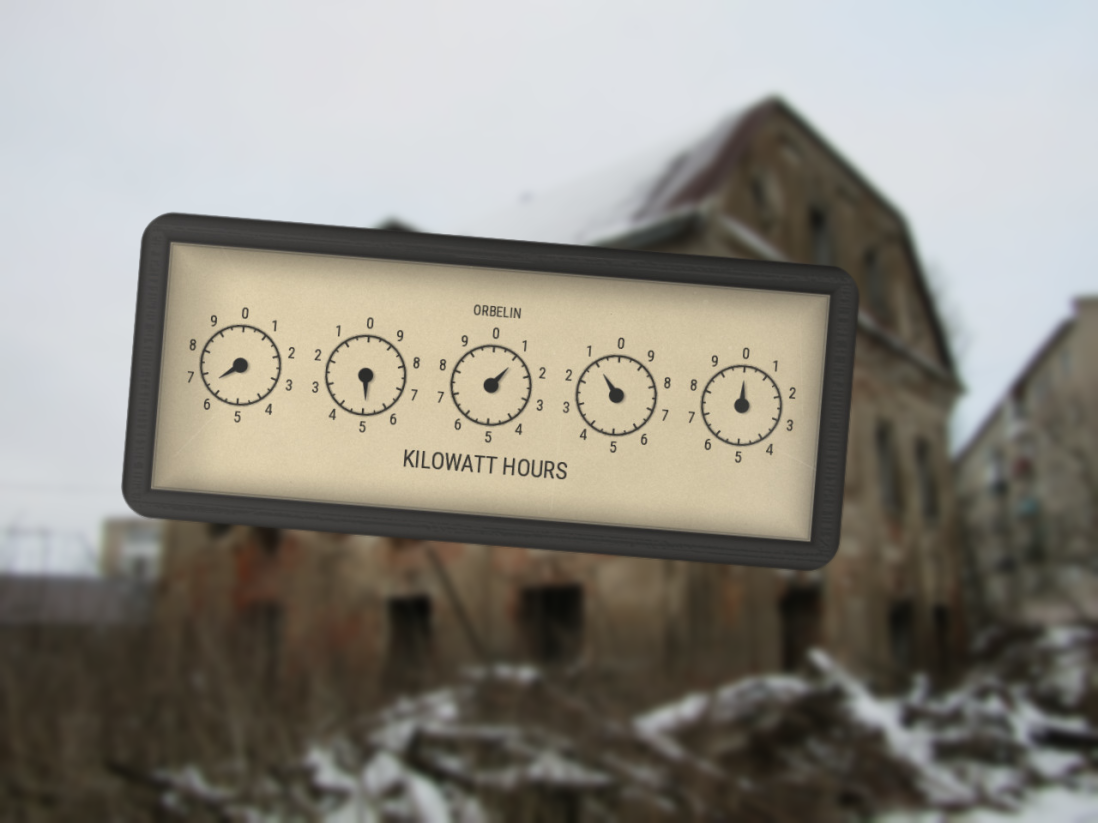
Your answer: 65110 kWh
